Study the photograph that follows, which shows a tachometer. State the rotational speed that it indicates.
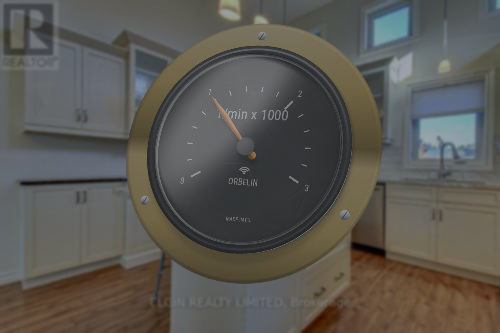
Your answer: 1000 rpm
